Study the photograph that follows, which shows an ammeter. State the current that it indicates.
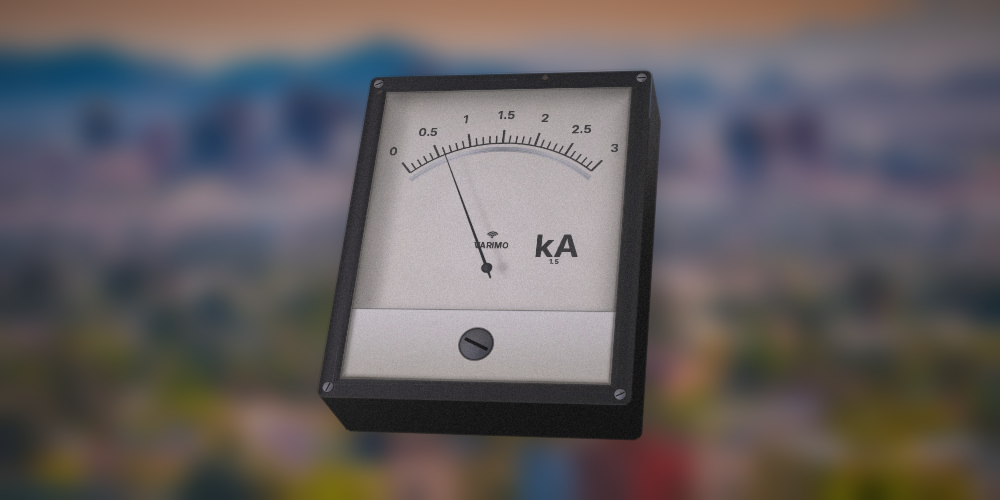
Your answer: 0.6 kA
